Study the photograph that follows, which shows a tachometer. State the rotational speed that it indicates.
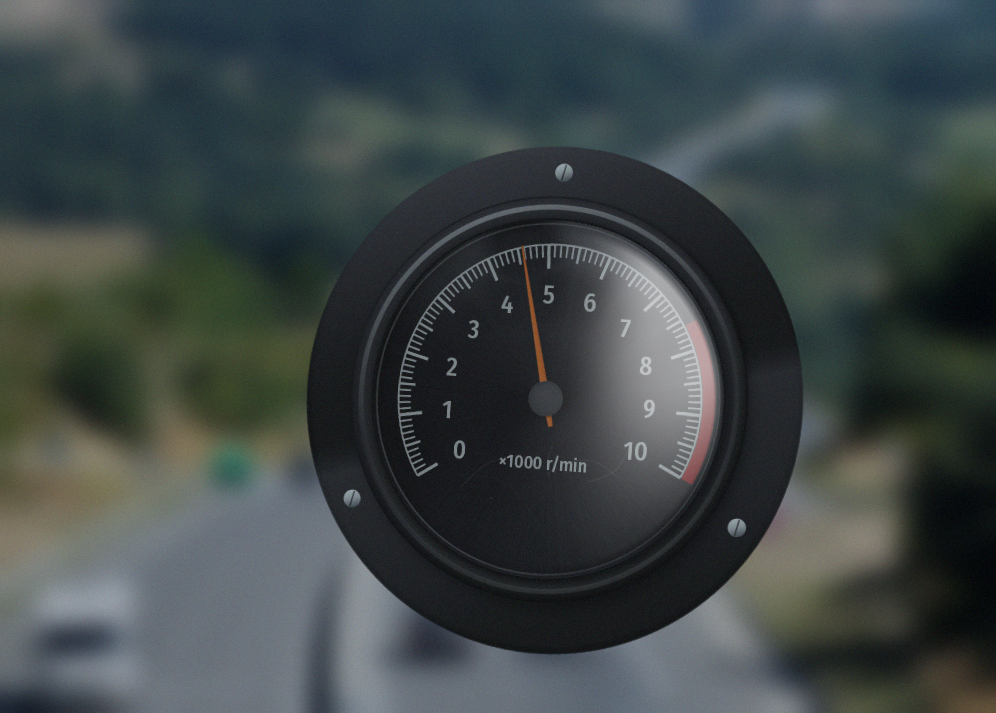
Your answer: 4600 rpm
